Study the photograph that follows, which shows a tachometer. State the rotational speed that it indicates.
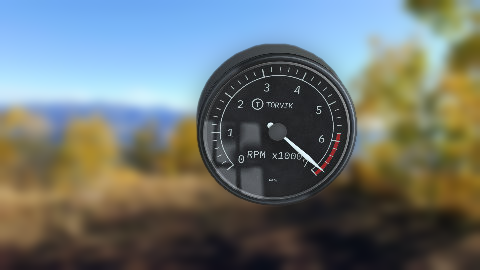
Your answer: 6800 rpm
